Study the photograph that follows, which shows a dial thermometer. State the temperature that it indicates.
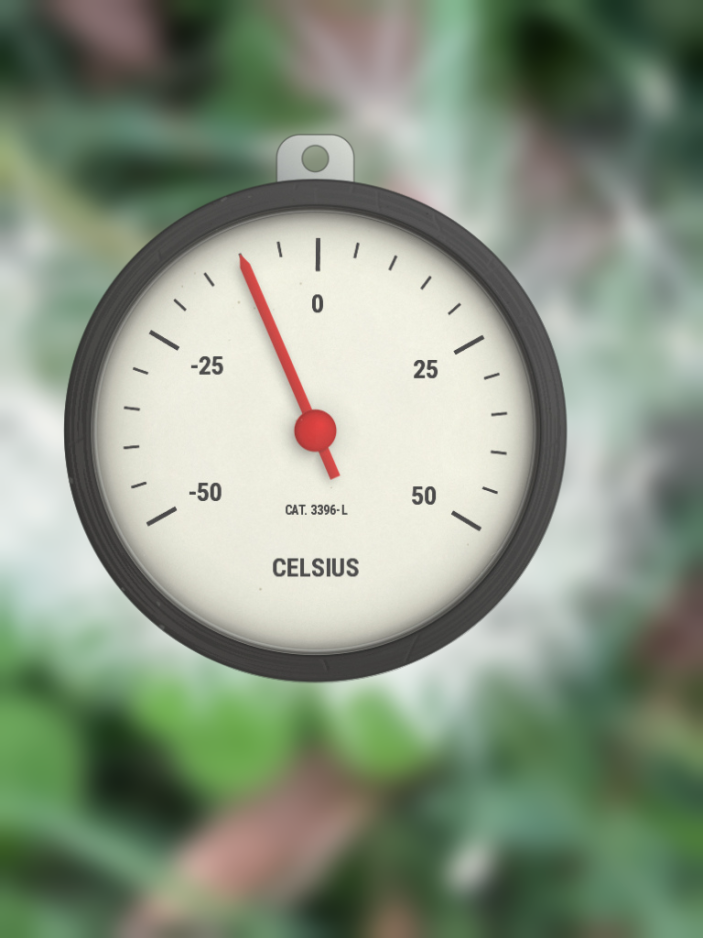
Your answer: -10 °C
